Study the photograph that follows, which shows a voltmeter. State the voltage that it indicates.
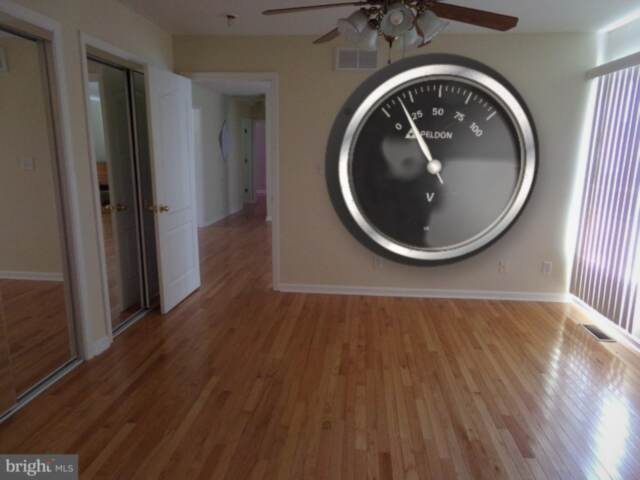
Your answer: 15 V
